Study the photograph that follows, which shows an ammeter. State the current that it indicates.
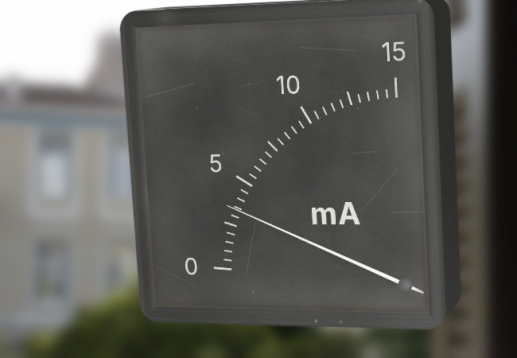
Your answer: 3.5 mA
